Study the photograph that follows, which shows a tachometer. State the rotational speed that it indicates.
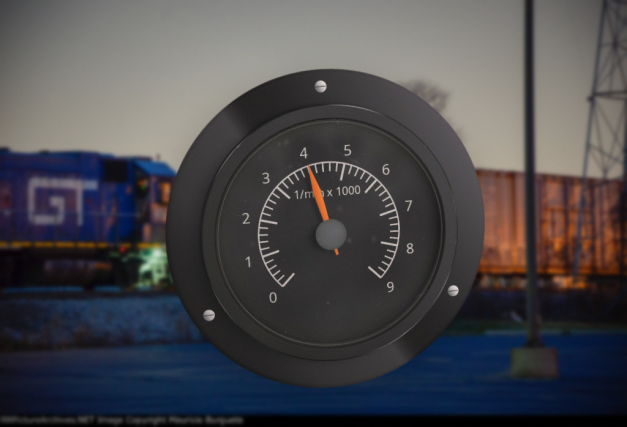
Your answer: 4000 rpm
